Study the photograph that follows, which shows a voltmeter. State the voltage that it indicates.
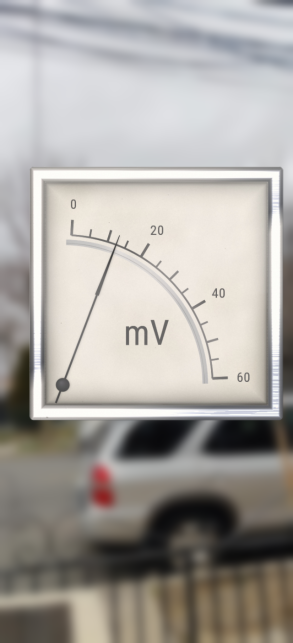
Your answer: 12.5 mV
